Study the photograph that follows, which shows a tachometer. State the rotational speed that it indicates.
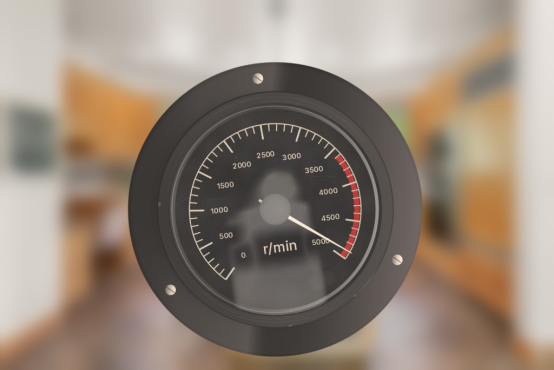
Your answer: 4900 rpm
